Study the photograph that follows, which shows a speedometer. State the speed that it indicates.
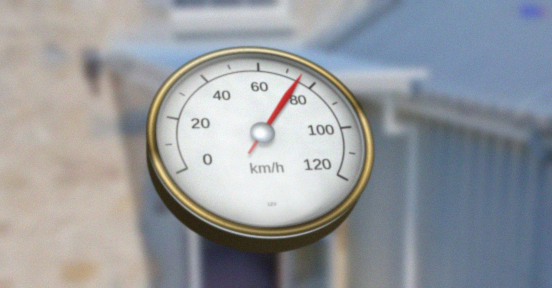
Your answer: 75 km/h
